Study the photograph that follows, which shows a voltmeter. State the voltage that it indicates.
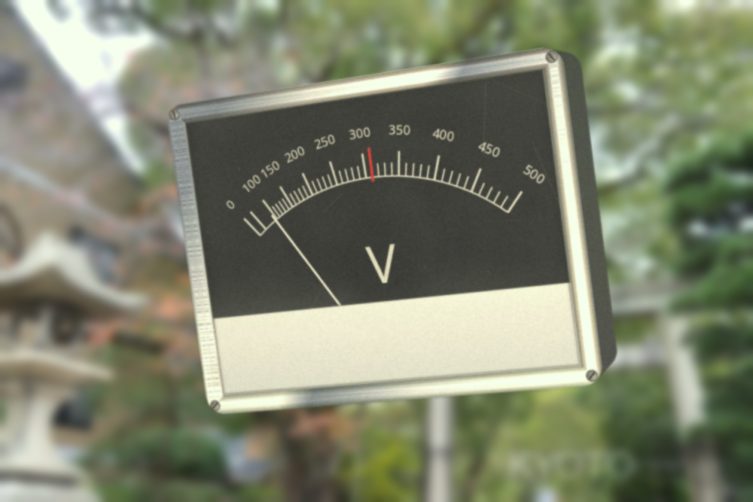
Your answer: 100 V
